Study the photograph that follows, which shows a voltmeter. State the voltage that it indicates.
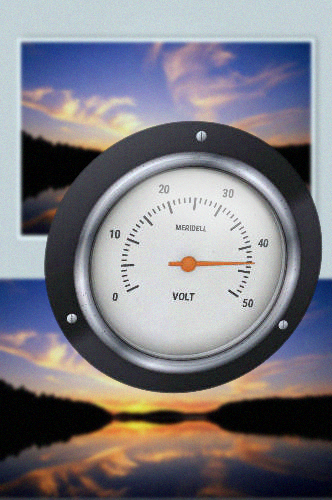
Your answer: 43 V
